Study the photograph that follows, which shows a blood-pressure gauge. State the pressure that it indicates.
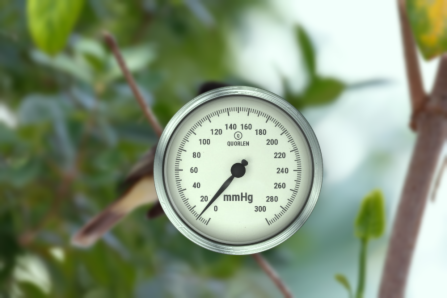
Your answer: 10 mmHg
